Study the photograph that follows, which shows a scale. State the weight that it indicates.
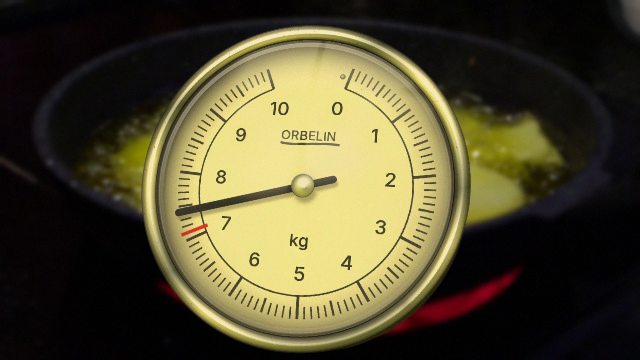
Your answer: 7.4 kg
